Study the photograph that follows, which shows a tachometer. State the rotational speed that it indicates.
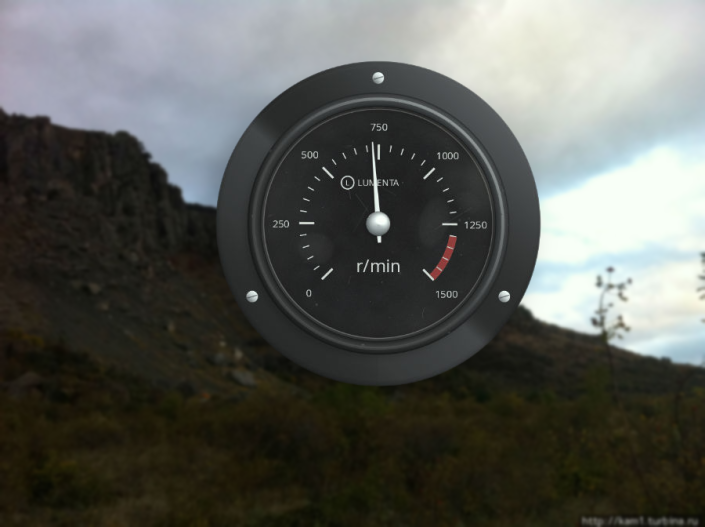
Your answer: 725 rpm
